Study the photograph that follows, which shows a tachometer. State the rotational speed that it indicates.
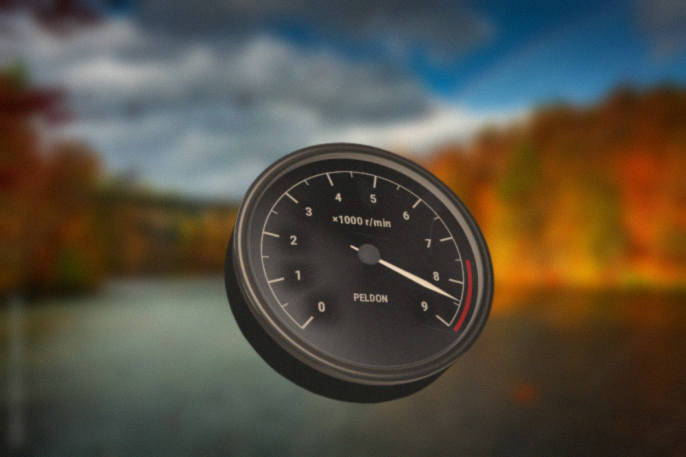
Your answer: 8500 rpm
